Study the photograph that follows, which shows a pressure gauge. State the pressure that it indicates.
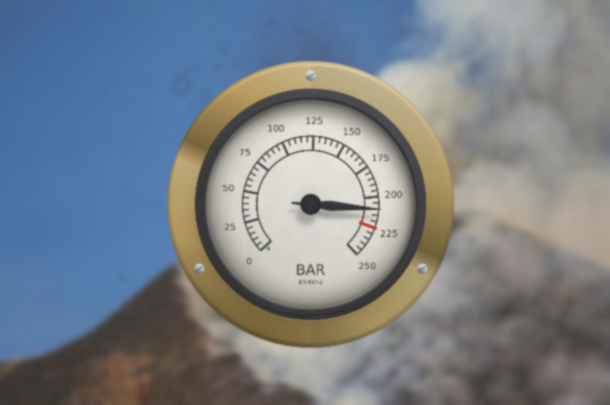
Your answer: 210 bar
